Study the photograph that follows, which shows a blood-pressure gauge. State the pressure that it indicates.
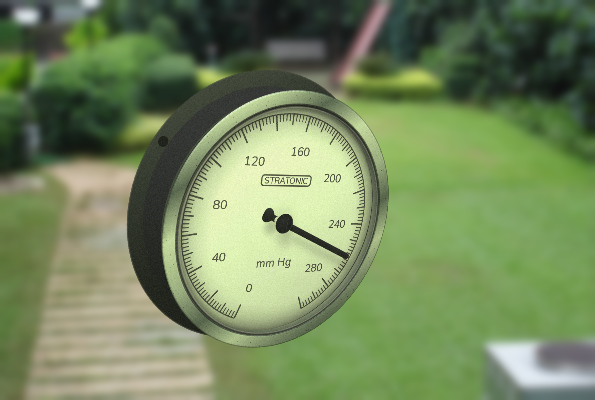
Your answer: 260 mmHg
